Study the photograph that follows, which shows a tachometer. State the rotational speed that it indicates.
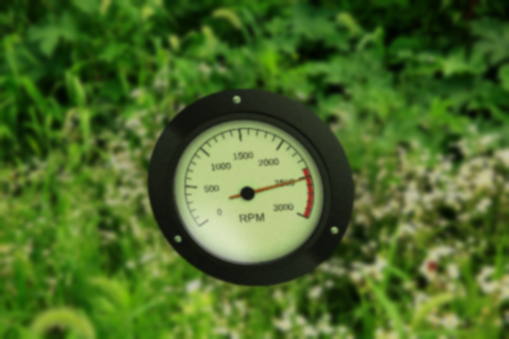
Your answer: 2500 rpm
